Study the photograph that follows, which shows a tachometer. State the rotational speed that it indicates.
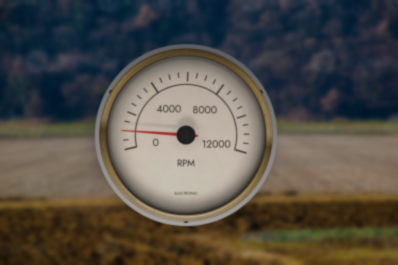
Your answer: 1000 rpm
